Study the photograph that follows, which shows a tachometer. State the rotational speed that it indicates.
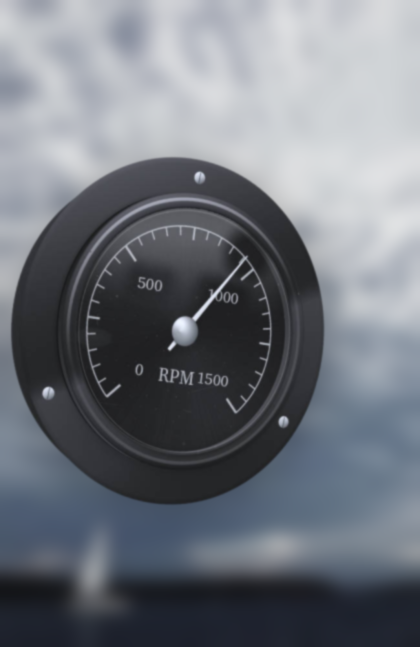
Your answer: 950 rpm
